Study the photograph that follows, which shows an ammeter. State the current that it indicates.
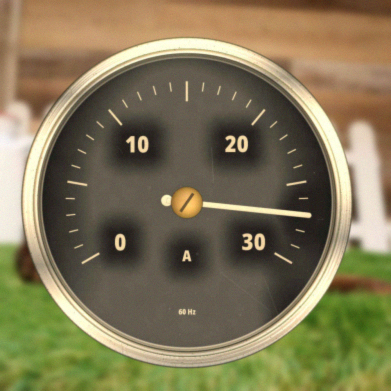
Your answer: 27 A
